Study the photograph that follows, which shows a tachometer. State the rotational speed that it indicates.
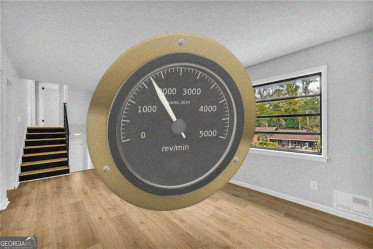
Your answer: 1700 rpm
